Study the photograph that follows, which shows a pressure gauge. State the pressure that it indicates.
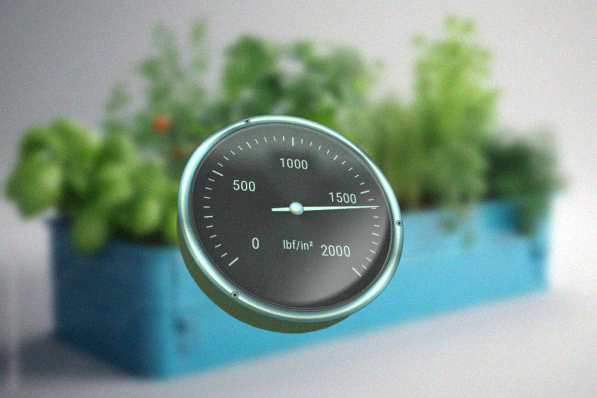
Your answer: 1600 psi
